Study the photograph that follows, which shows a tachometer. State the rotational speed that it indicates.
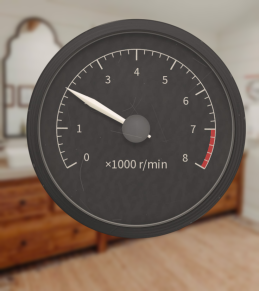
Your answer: 2000 rpm
